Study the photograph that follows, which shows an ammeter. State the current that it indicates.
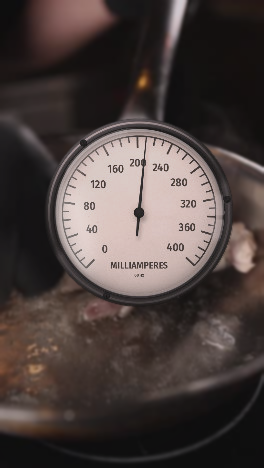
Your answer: 210 mA
